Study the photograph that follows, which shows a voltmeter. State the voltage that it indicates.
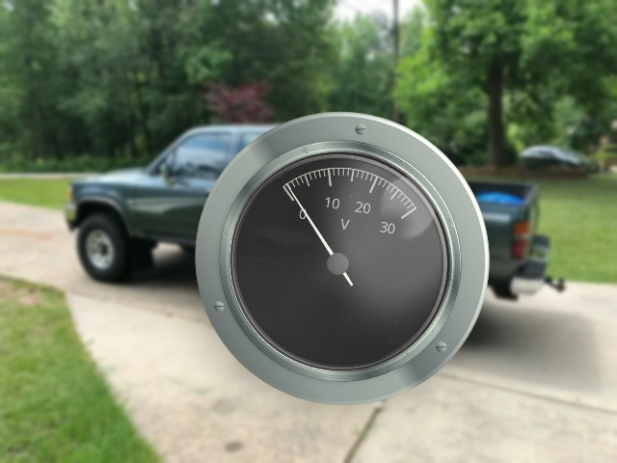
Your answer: 1 V
